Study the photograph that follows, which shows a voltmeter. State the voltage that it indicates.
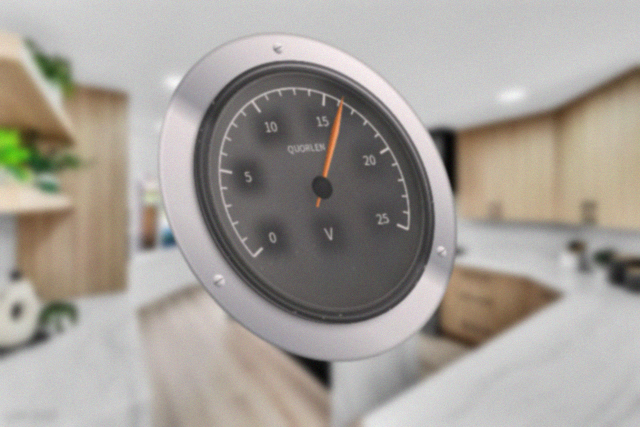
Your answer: 16 V
